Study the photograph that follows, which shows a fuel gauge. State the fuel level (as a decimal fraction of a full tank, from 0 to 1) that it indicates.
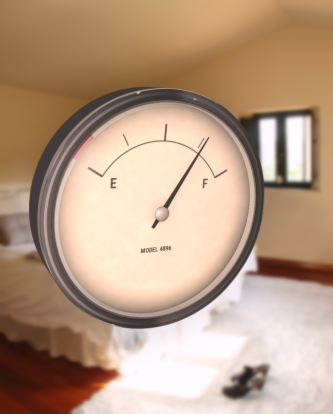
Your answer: 0.75
